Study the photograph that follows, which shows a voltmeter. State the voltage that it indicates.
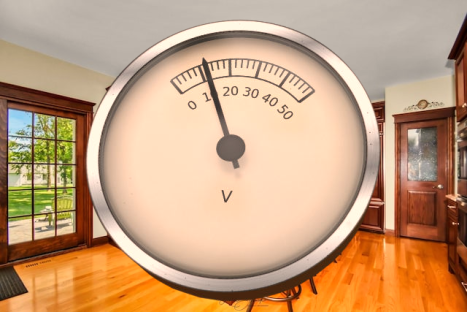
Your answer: 12 V
